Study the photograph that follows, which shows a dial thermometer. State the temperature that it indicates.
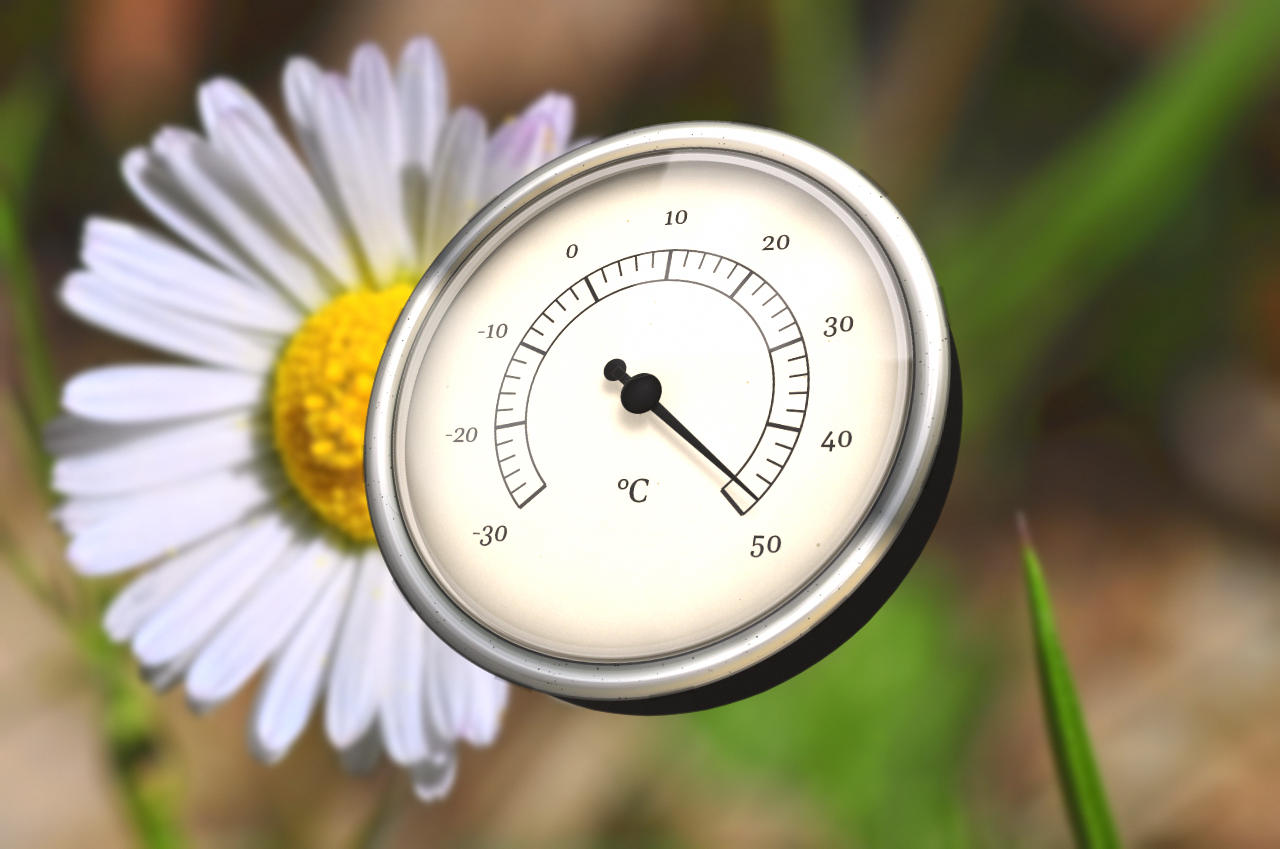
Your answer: 48 °C
